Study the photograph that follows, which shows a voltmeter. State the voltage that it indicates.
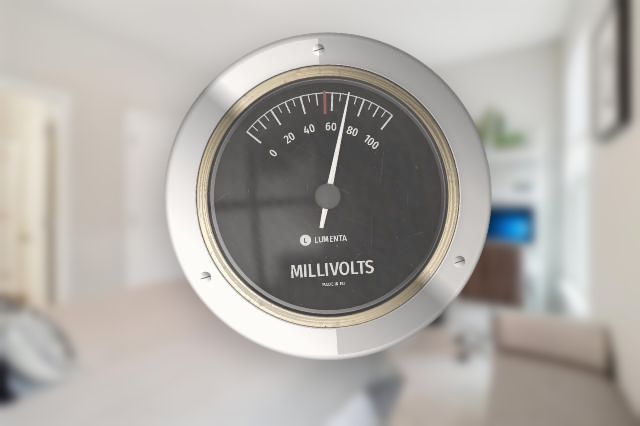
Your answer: 70 mV
